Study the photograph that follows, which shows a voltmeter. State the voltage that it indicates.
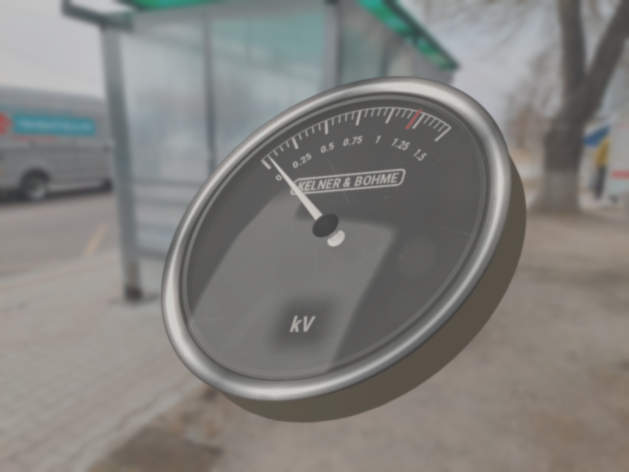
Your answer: 0.05 kV
